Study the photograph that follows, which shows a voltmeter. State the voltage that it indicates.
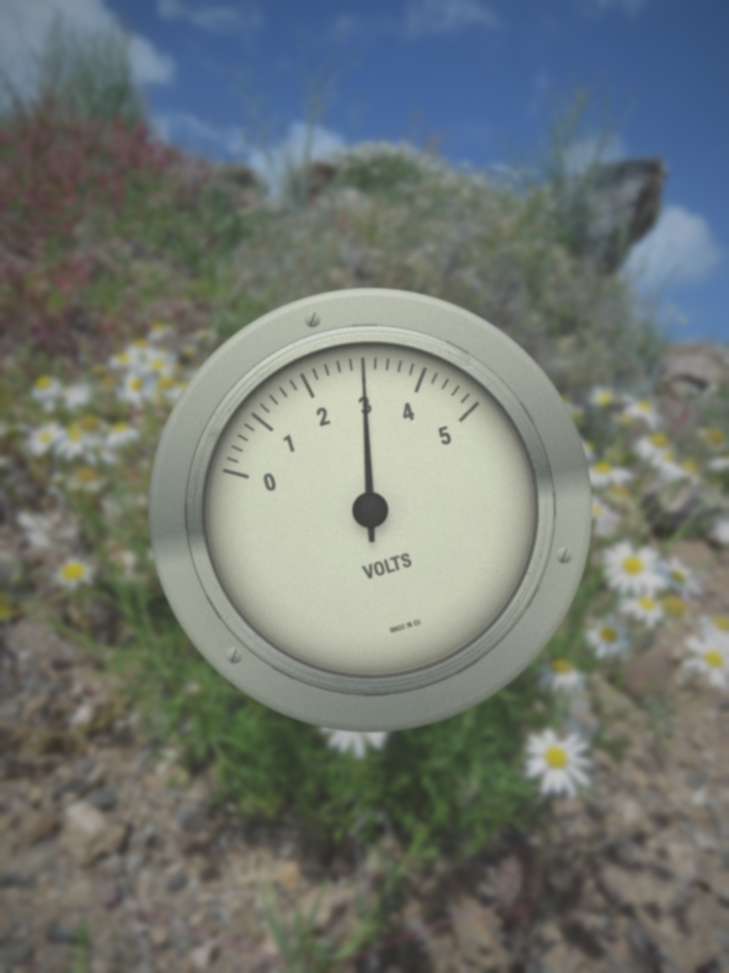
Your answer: 3 V
